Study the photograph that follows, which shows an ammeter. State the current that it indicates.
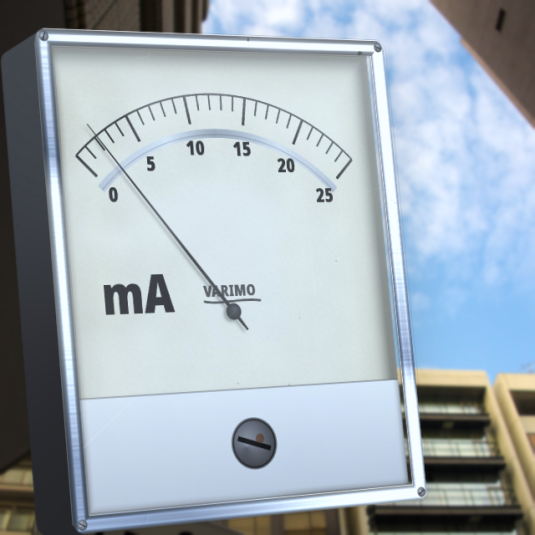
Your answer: 2 mA
